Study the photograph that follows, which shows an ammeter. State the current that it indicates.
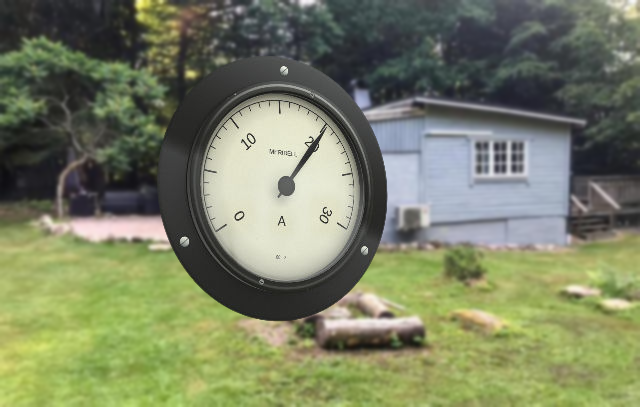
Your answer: 20 A
